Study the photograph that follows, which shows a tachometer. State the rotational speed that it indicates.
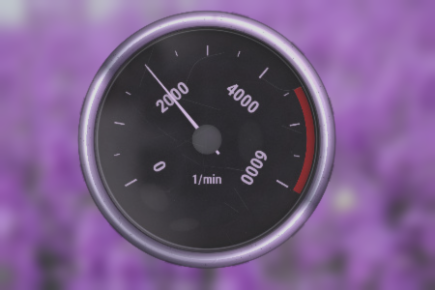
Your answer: 2000 rpm
